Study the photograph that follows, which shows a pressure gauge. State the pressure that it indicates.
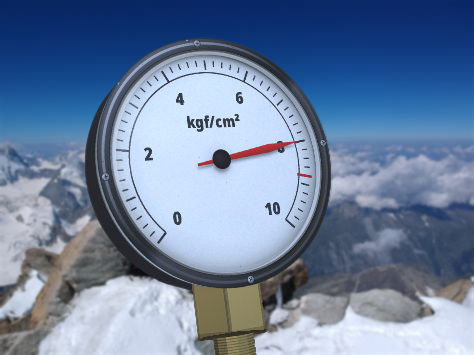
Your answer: 8 kg/cm²
